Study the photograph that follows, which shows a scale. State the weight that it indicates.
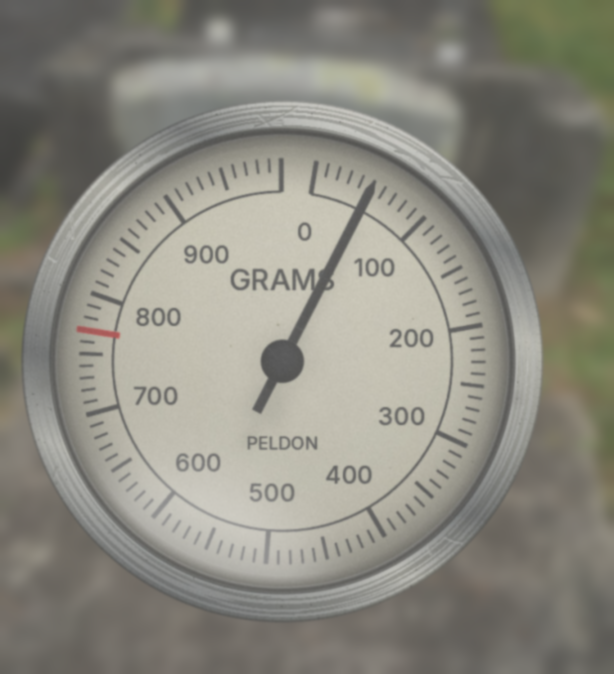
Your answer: 50 g
